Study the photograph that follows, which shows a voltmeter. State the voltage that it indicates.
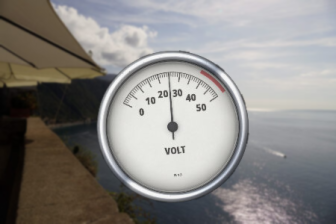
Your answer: 25 V
